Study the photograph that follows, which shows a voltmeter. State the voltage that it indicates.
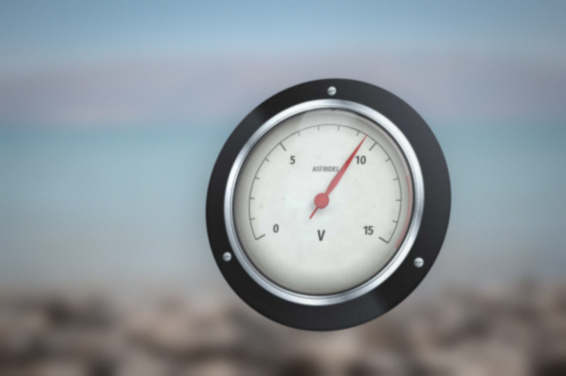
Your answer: 9.5 V
